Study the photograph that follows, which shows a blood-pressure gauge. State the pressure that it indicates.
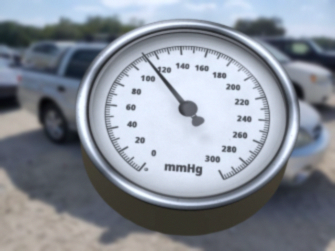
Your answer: 110 mmHg
